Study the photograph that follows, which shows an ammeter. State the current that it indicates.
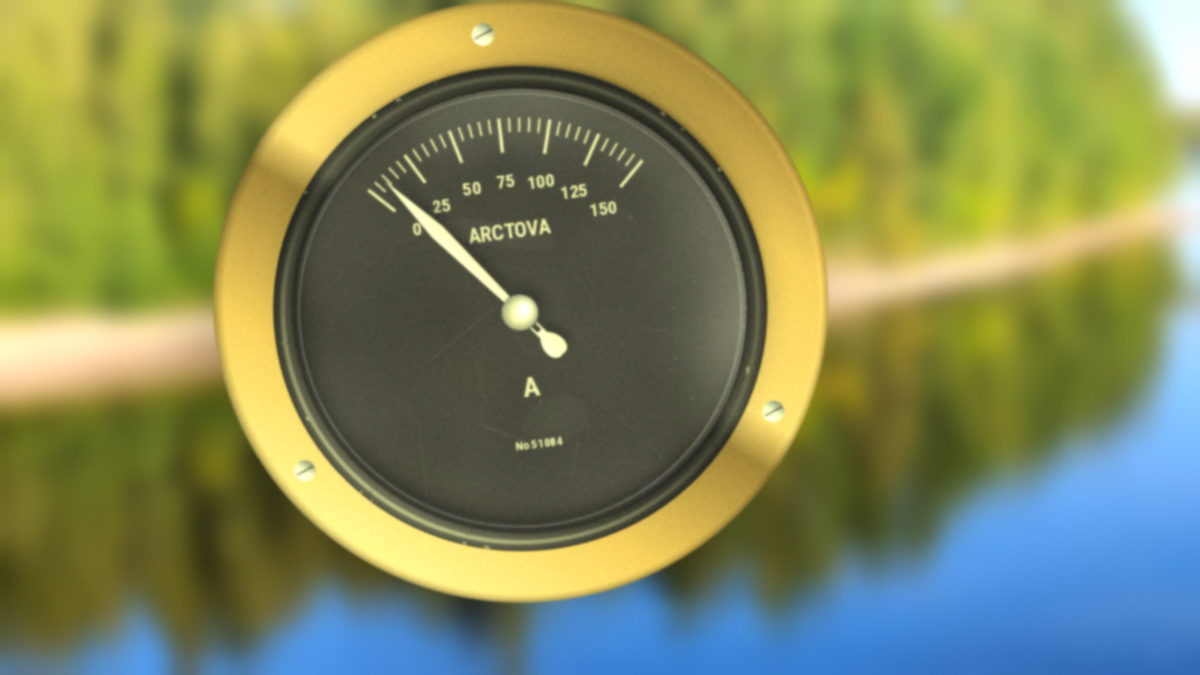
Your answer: 10 A
